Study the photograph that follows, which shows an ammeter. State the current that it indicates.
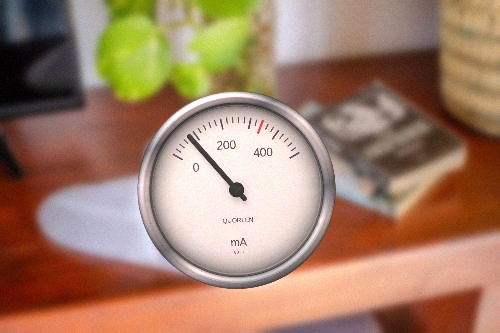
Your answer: 80 mA
